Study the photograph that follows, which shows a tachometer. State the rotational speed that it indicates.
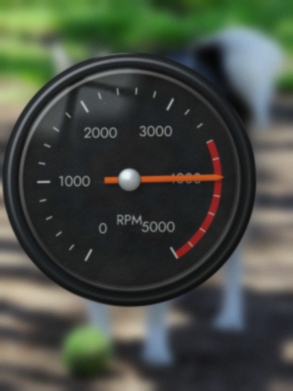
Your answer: 4000 rpm
